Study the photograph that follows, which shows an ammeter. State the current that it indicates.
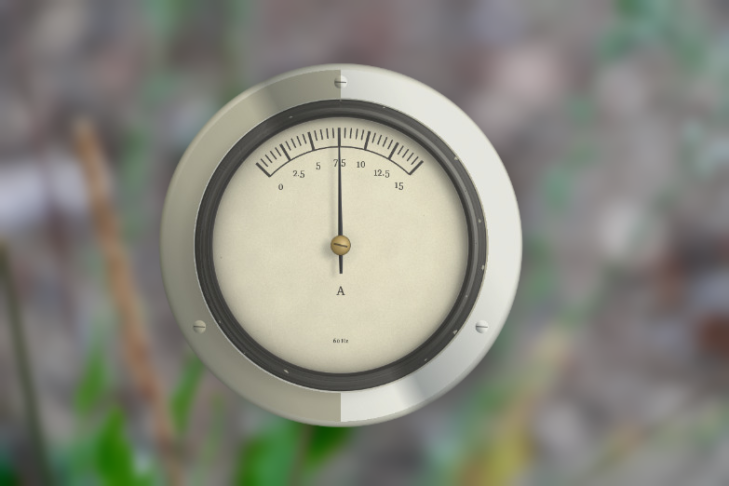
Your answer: 7.5 A
